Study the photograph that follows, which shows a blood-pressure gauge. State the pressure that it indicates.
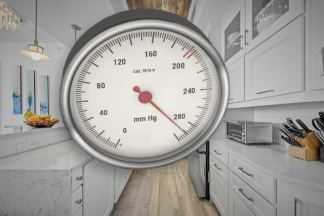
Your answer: 290 mmHg
